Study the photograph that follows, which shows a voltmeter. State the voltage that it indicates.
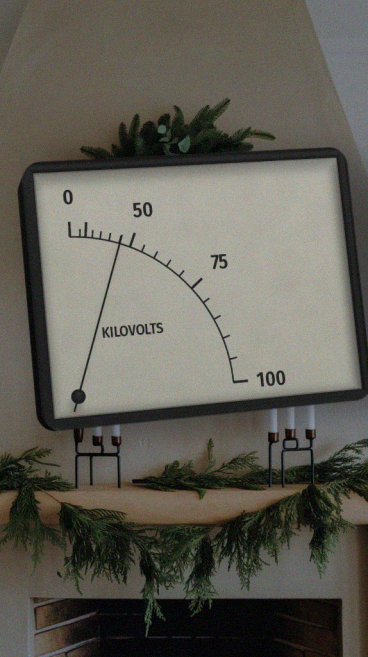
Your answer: 45 kV
